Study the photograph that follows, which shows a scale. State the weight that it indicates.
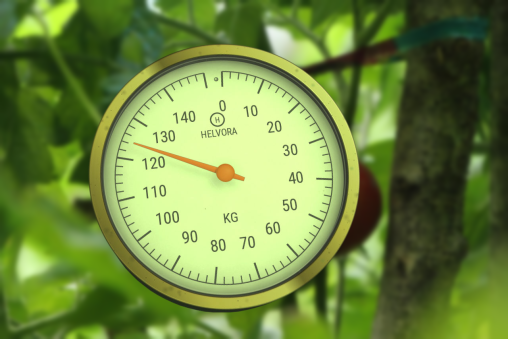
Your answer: 124 kg
